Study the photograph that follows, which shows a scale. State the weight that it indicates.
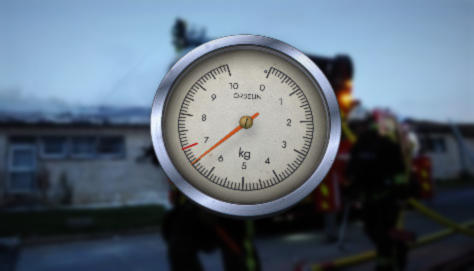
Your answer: 6.5 kg
